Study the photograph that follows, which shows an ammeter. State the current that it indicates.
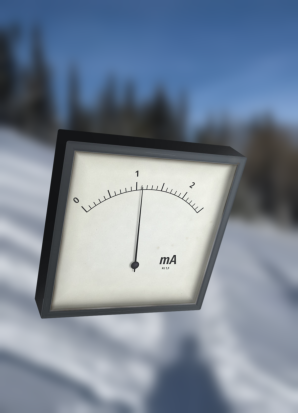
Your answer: 1.1 mA
